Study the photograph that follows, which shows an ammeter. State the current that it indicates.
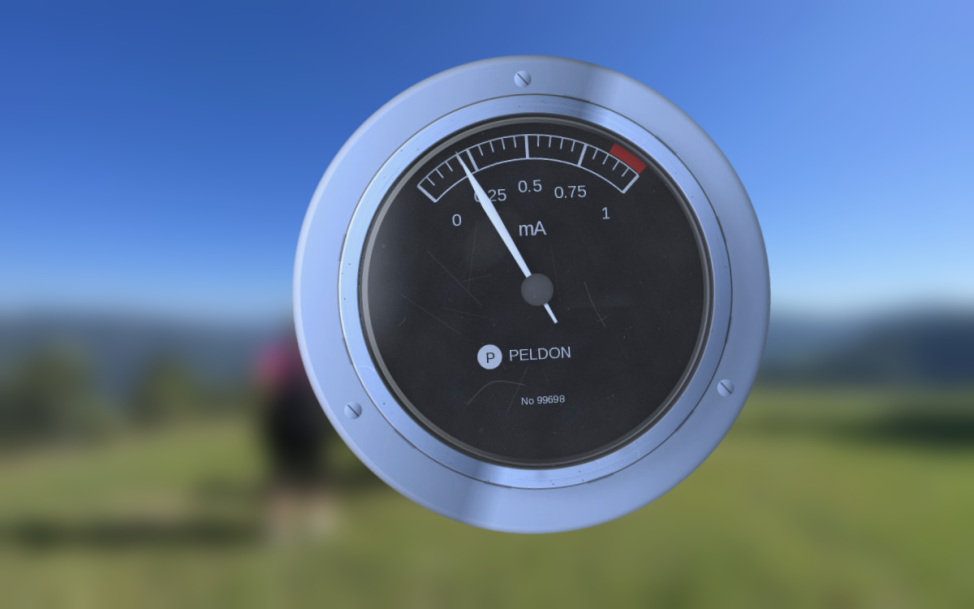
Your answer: 0.2 mA
